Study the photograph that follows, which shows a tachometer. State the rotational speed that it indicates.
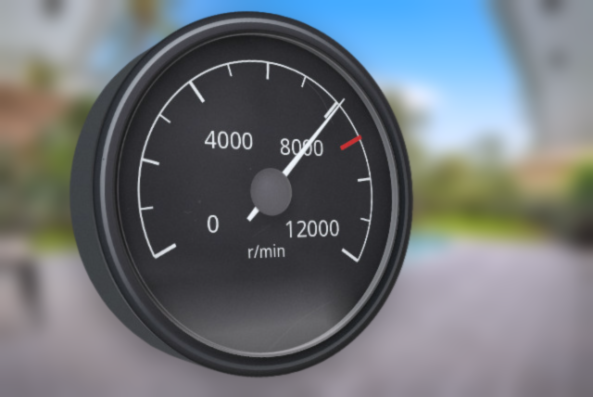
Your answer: 8000 rpm
